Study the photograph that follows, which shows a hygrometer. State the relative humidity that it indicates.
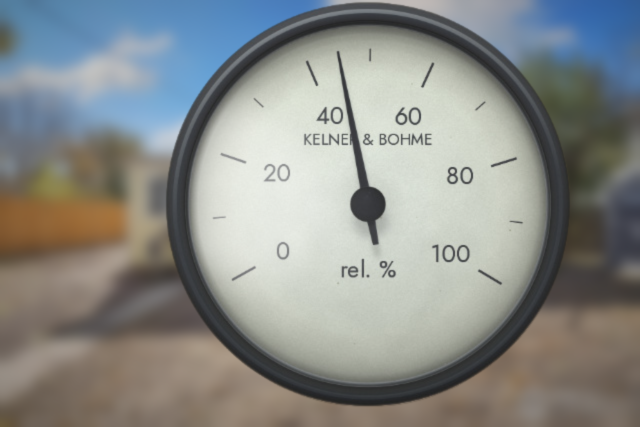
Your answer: 45 %
